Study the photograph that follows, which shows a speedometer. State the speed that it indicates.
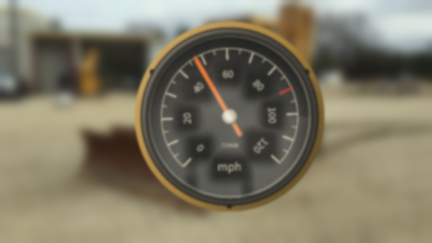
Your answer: 47.5 mph
